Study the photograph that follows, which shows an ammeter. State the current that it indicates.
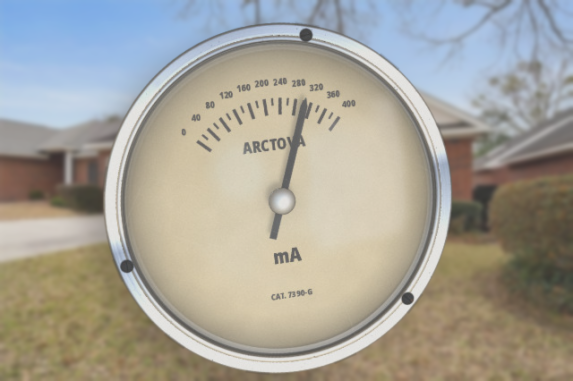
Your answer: 300 mA
